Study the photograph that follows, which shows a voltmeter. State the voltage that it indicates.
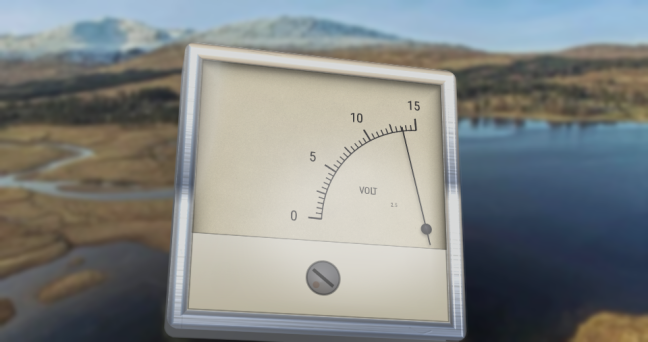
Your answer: 13.5 V
